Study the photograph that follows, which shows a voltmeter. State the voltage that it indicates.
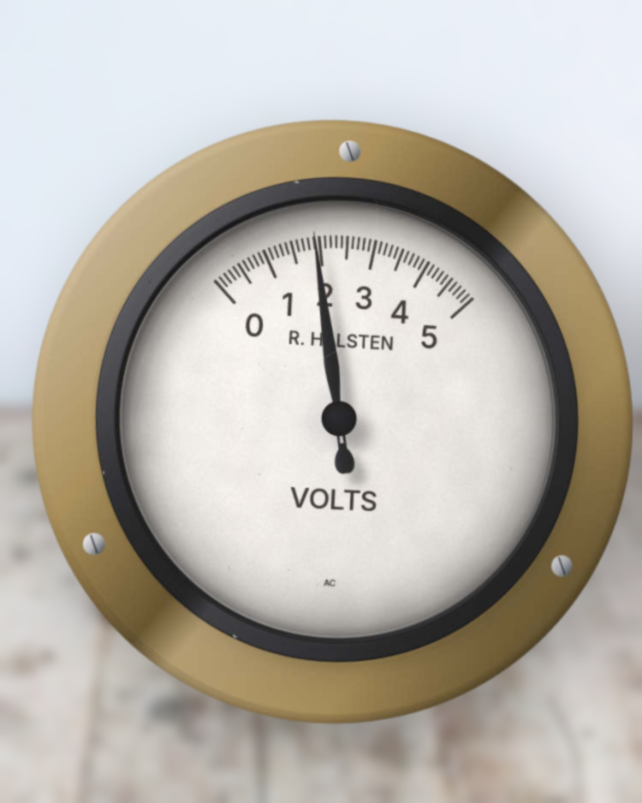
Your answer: 1.9 V
